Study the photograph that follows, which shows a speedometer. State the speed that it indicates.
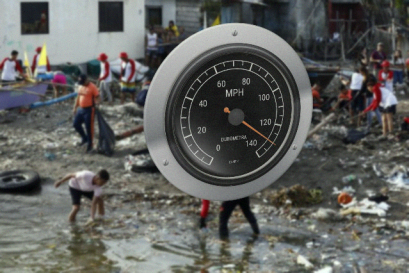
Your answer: 130 mph
